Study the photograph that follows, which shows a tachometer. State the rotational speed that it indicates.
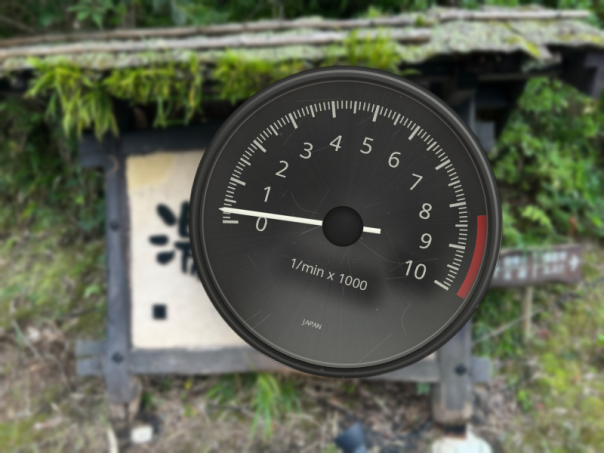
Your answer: 300 rpm
